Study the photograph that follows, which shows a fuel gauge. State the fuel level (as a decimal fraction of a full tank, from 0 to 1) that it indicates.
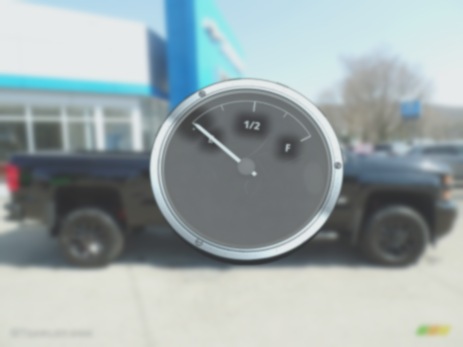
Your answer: 0
